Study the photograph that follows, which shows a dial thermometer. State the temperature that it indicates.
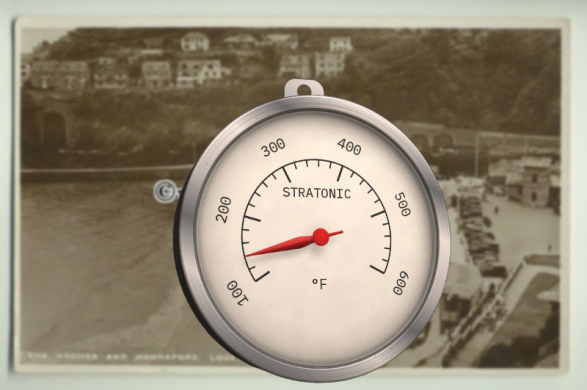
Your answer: 140 °F
